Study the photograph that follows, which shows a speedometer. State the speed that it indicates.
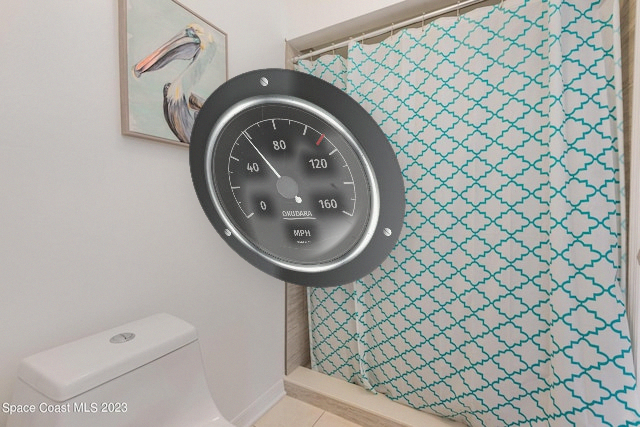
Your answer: 60 mph
